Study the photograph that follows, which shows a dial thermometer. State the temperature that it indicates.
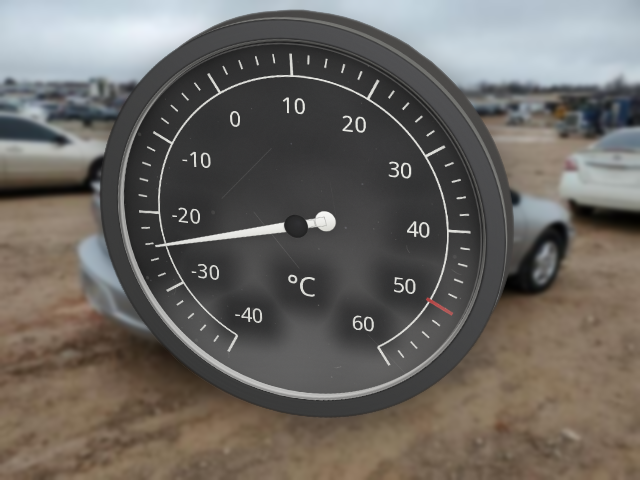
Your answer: -24 °C
